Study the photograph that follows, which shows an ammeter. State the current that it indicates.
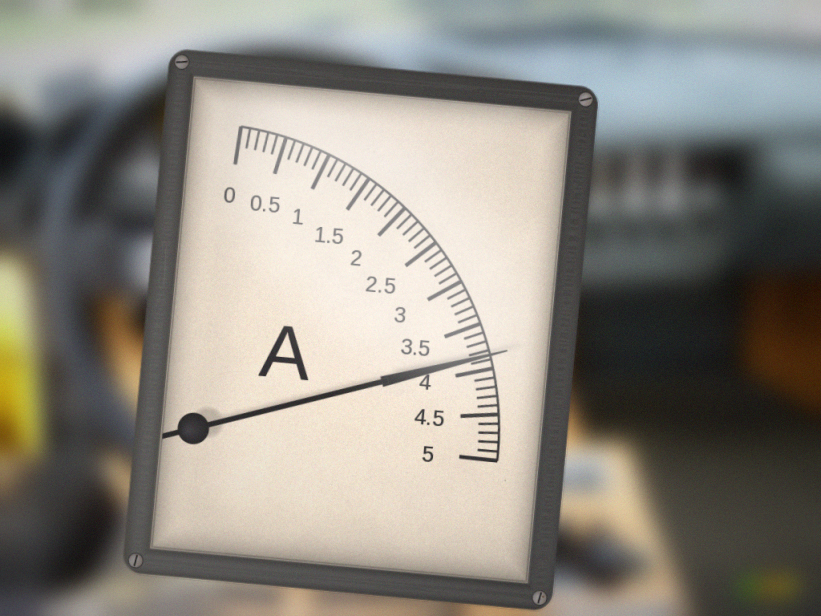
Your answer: 3.85 A
